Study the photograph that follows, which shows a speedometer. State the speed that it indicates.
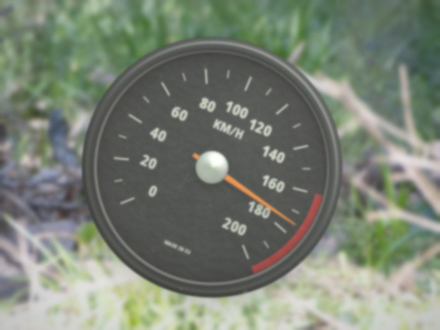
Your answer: 175 km/h
